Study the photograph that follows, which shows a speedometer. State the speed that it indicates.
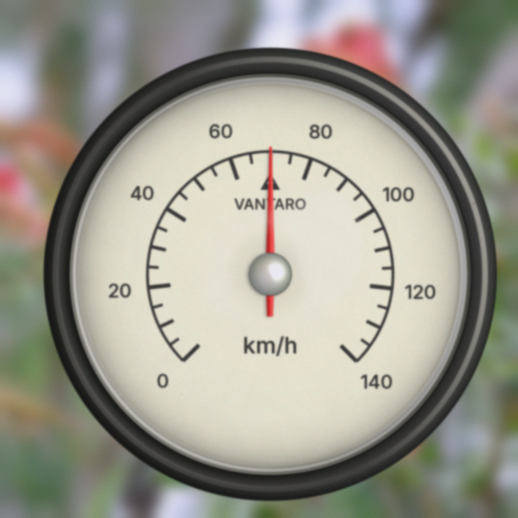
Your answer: 70 km/h
